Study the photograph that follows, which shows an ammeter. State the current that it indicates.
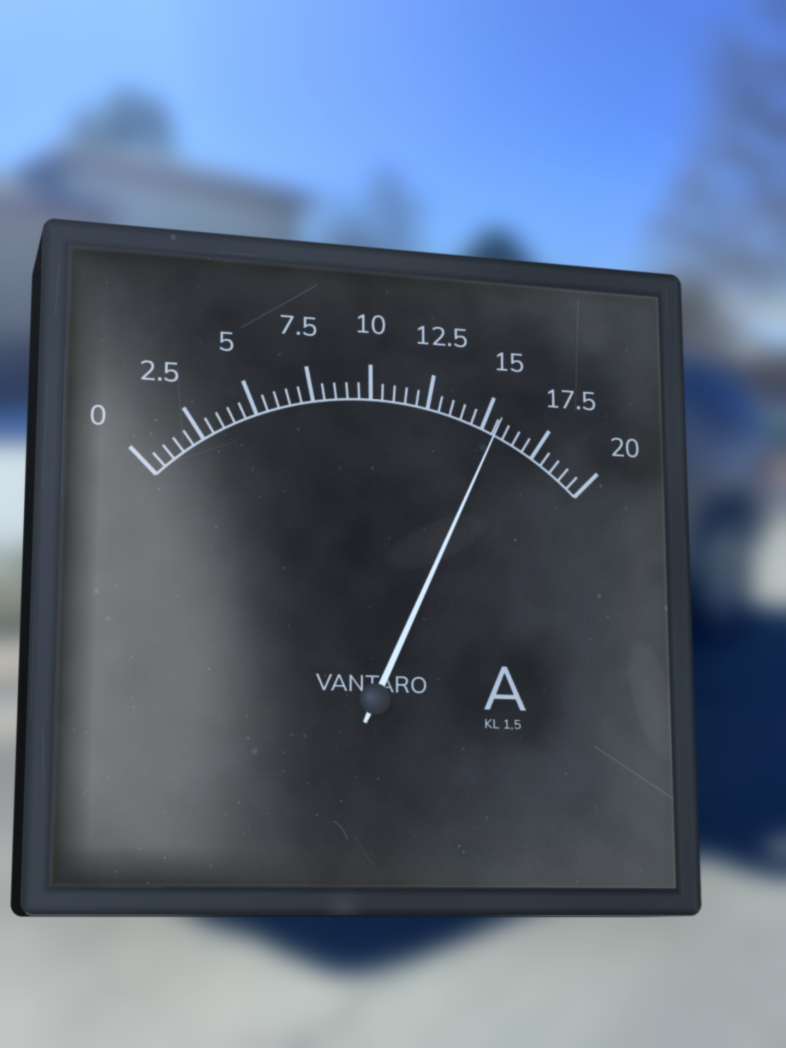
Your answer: 15.5 A
